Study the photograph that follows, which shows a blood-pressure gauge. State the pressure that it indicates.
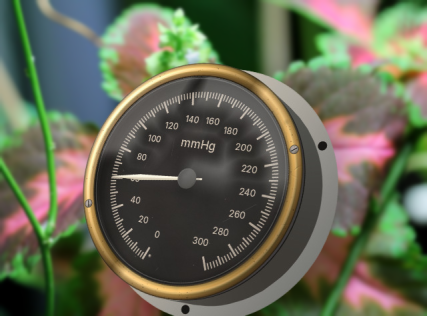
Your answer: 60 mmHg
